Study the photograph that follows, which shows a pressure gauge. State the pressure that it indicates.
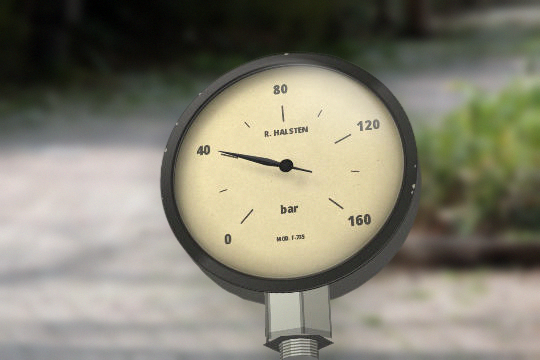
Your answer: 40 bar
